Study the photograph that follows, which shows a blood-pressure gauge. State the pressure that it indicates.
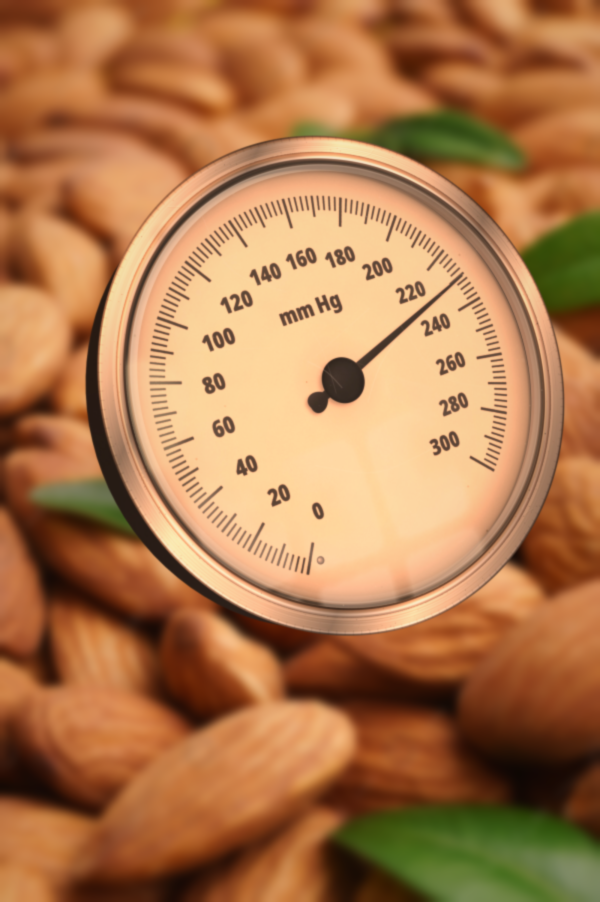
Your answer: 230 mmHg
